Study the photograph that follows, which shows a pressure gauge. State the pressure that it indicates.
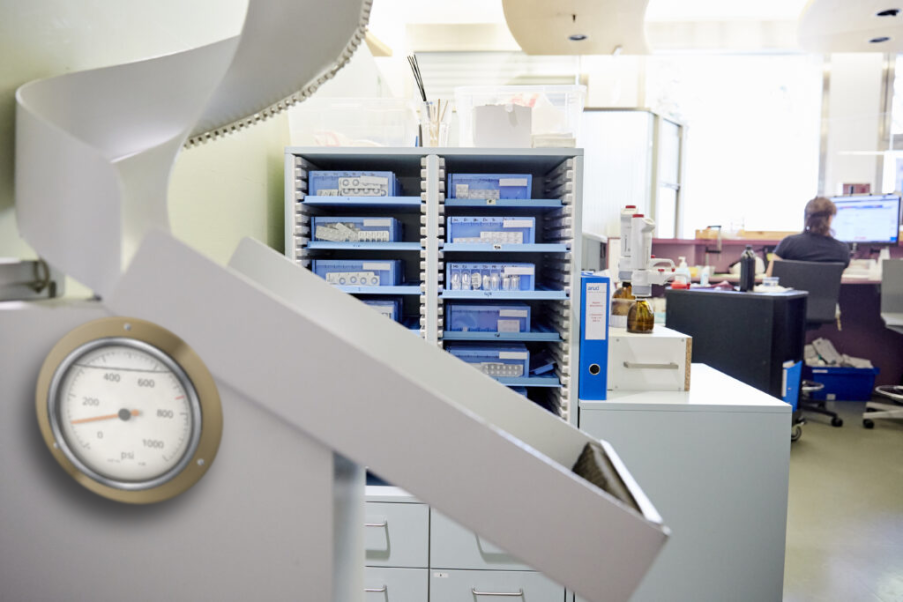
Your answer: 100 psi
